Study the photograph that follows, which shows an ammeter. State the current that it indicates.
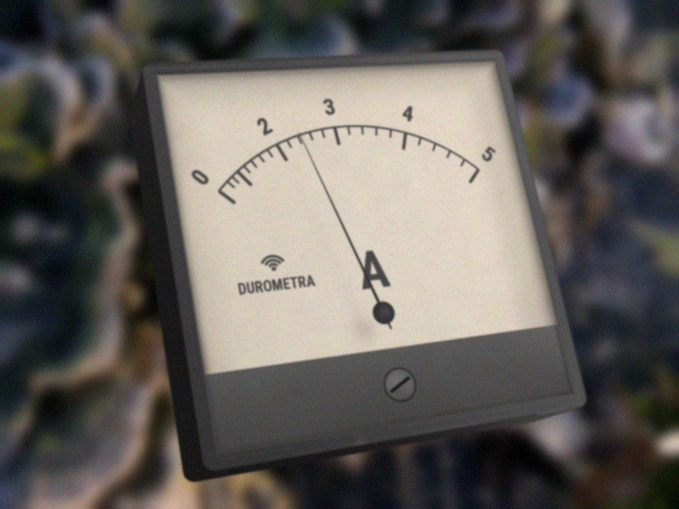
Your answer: 2.4 A
